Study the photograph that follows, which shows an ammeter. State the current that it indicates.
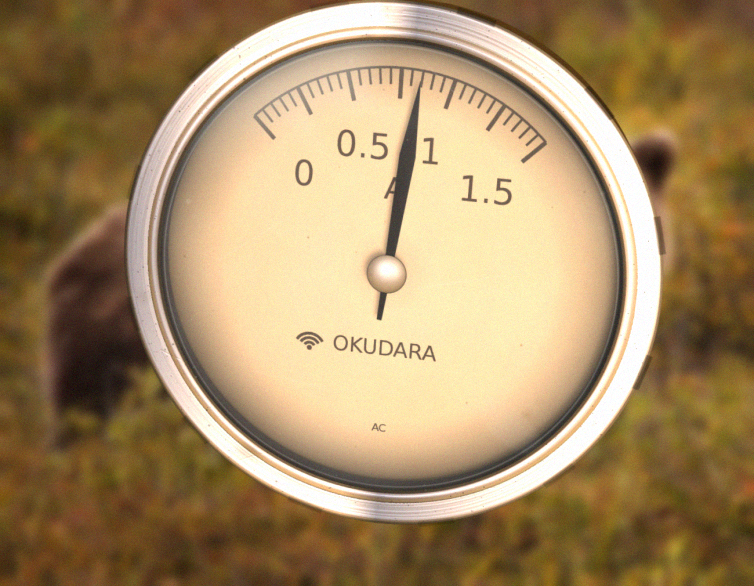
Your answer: 0.85 A
